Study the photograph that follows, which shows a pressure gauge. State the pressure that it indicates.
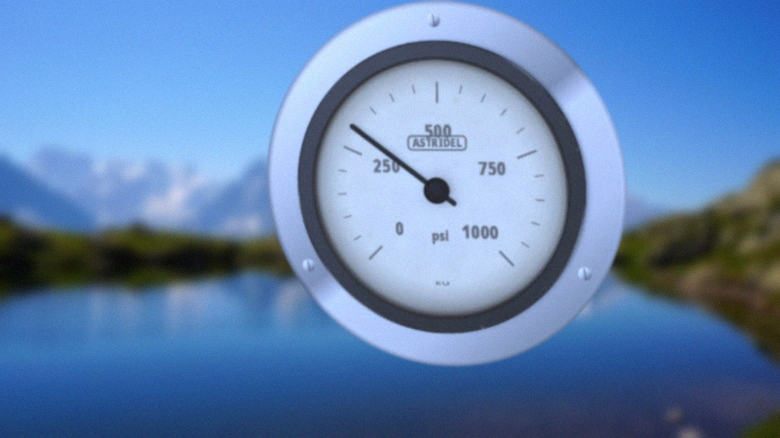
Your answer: 300 psi
